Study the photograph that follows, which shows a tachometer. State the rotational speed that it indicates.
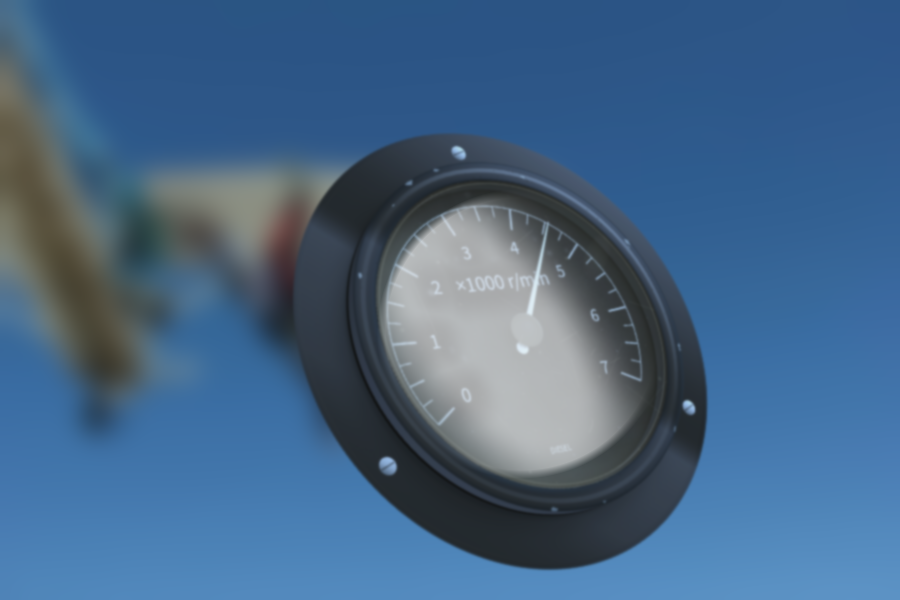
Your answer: 4500 rpm
